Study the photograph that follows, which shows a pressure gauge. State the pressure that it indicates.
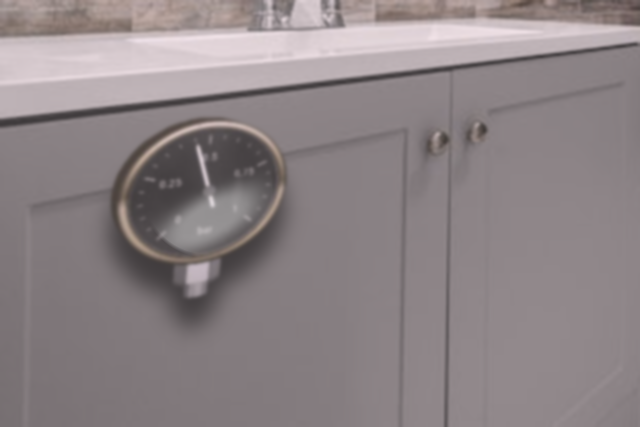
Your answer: 0.45 bar
